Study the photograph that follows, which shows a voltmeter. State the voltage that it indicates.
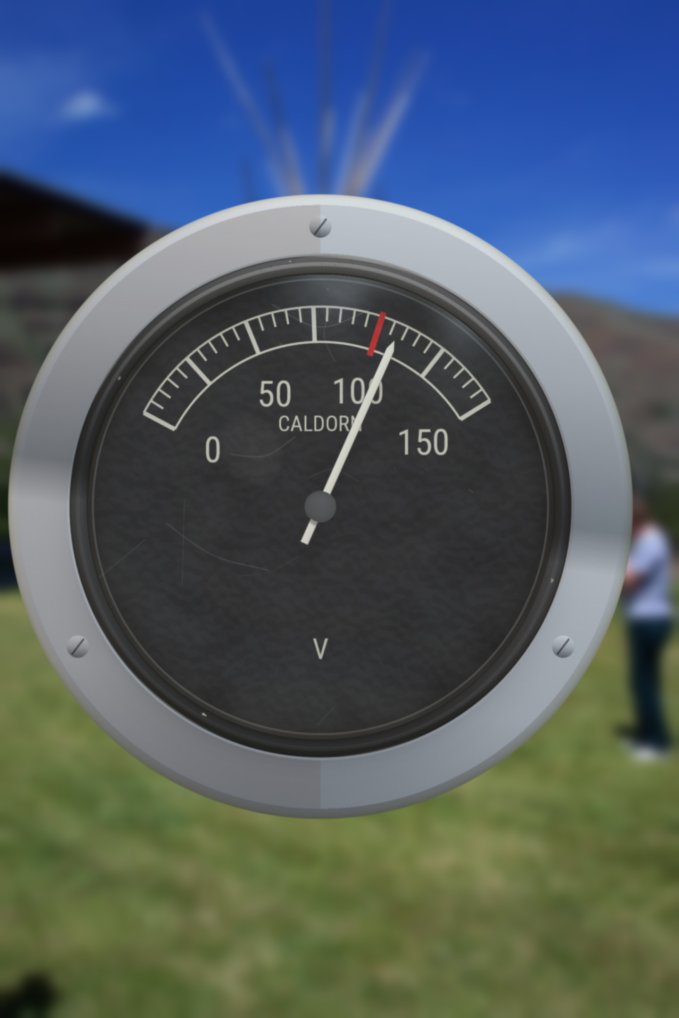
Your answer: 107.5 V
